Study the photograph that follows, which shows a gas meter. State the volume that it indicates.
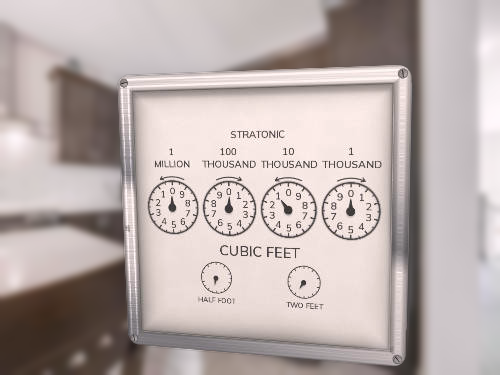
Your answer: 1000 ft³
